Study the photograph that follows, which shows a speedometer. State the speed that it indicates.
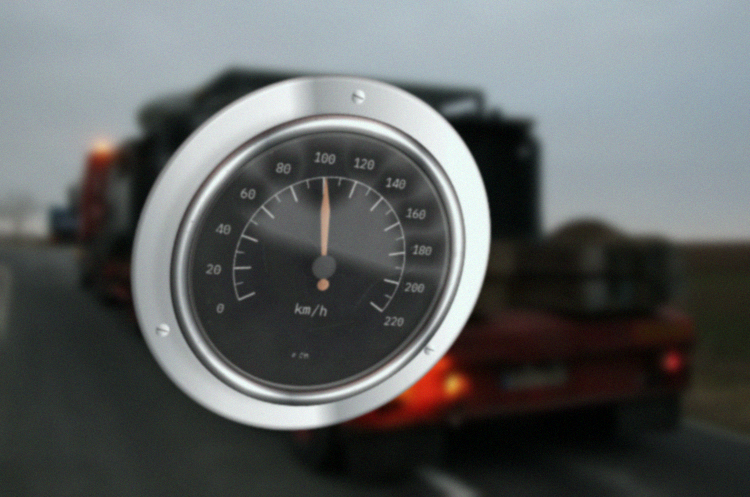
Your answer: 100 km/h
